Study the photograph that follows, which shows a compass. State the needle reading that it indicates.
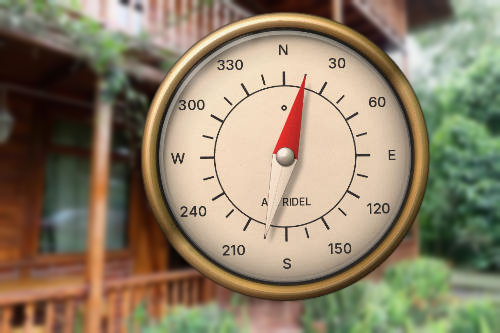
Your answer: 15 °
